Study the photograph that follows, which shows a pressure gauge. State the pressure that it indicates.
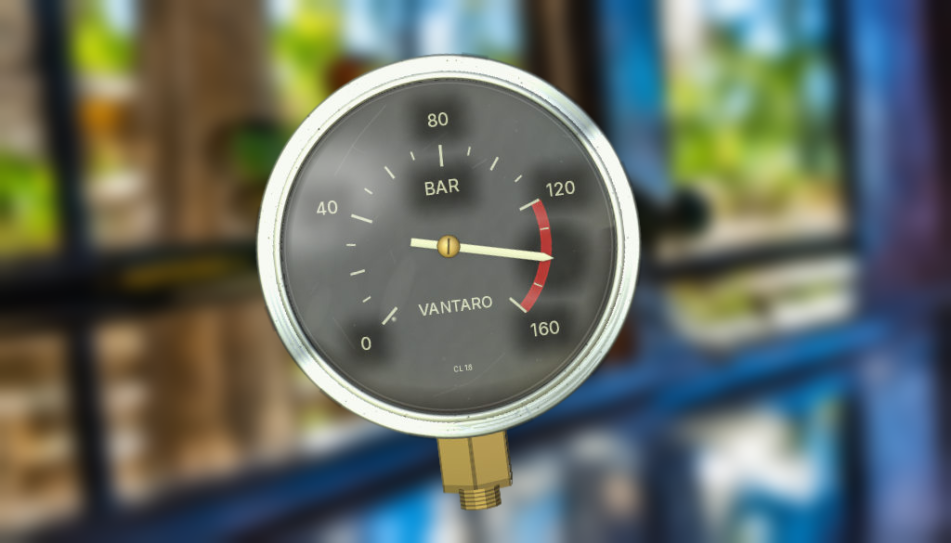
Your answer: 140 bar
